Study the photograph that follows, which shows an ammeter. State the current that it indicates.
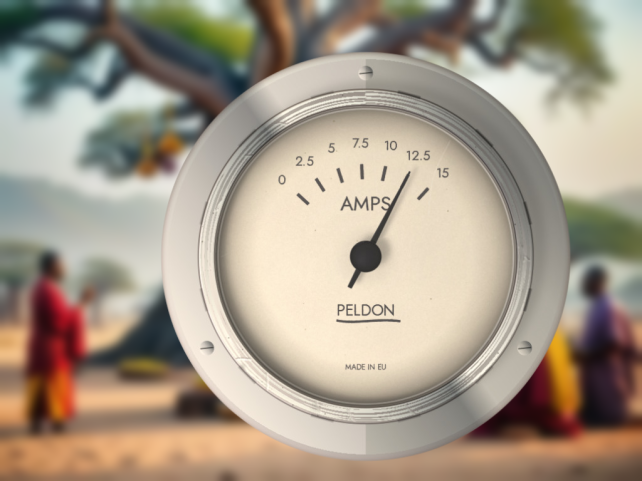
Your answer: 12.5 A
